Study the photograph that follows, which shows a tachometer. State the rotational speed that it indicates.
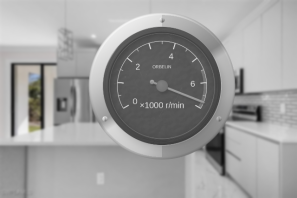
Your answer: 6750 rpm
